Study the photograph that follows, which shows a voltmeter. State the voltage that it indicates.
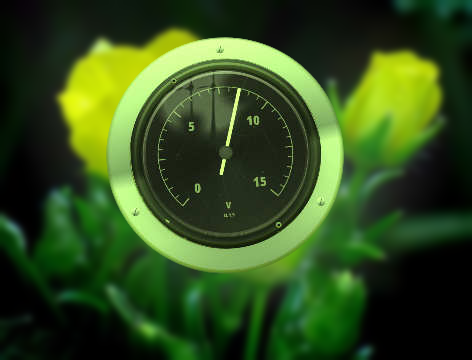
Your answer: 8.5 V
